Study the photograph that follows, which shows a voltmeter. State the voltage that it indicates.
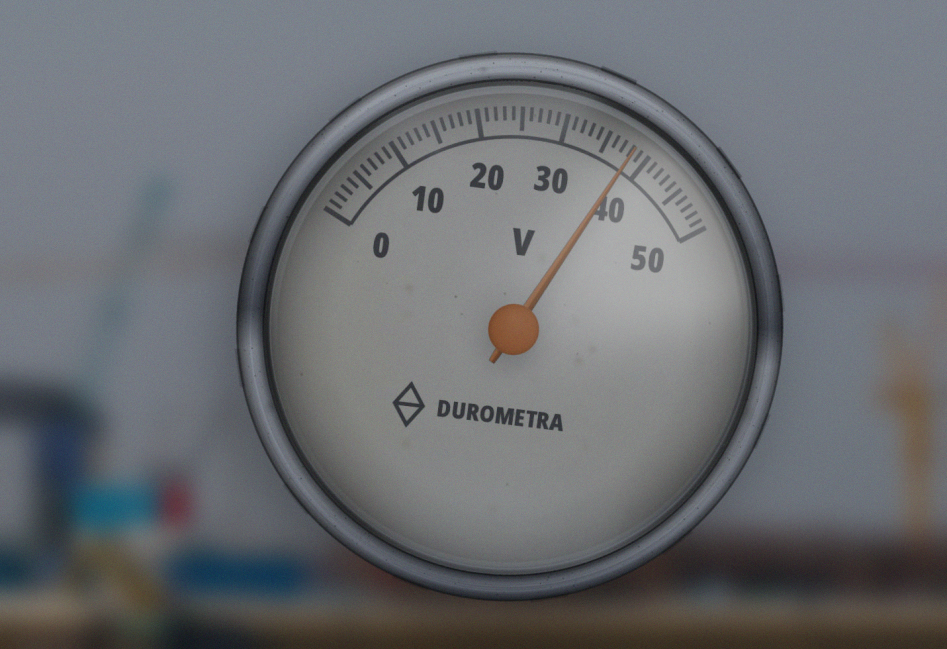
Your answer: 38 V
